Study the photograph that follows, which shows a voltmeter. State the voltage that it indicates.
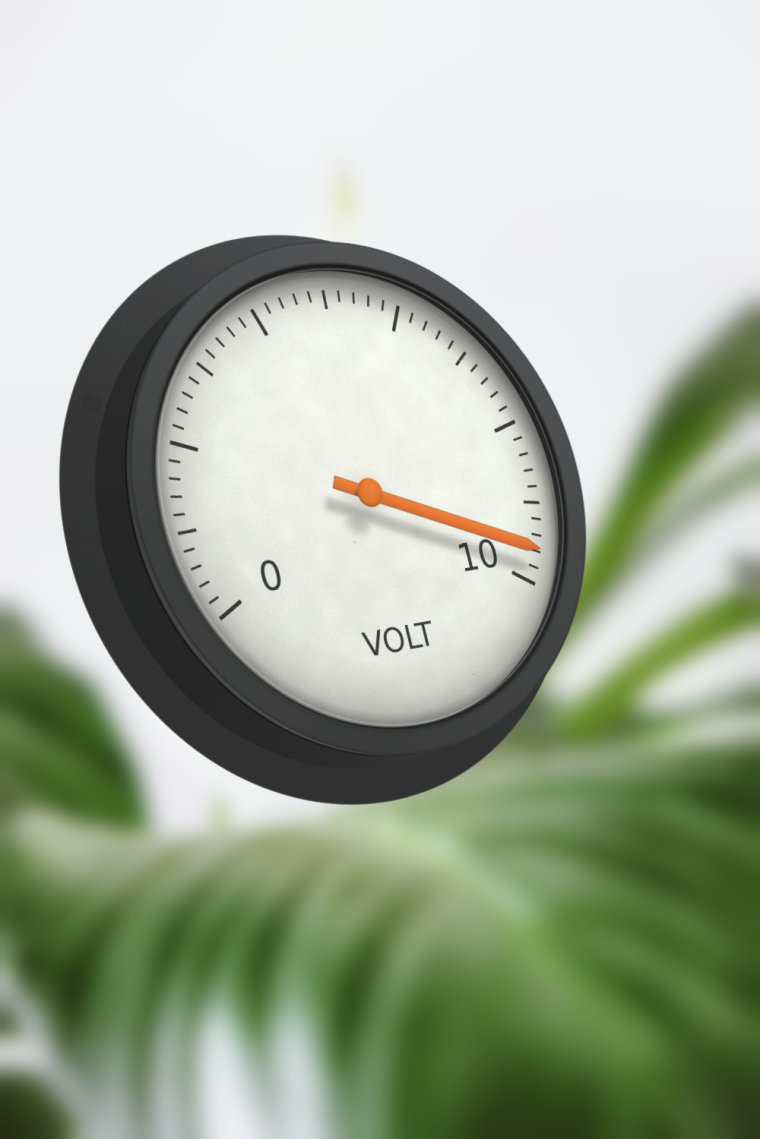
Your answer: 9.6 V
